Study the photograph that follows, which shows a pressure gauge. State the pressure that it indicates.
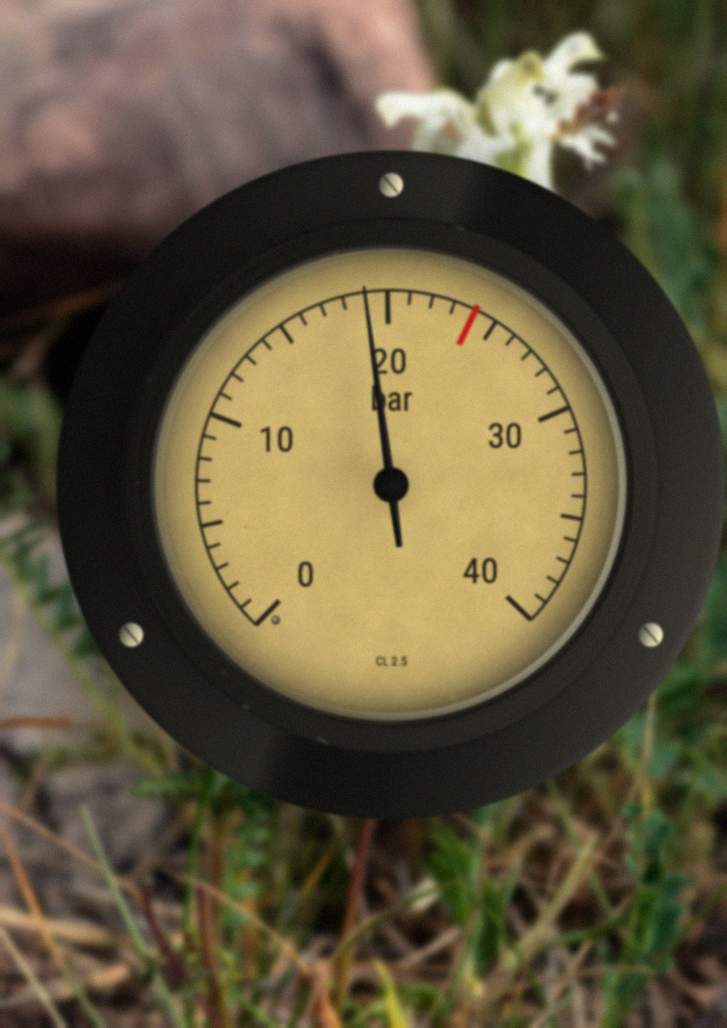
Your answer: 19 bar
